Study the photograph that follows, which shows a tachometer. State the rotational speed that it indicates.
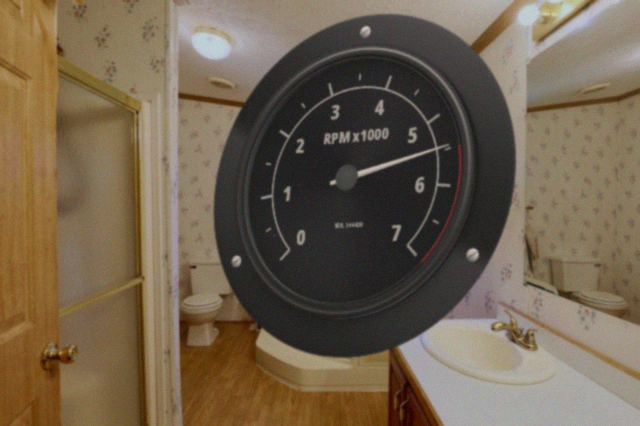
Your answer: 5500 rpm
